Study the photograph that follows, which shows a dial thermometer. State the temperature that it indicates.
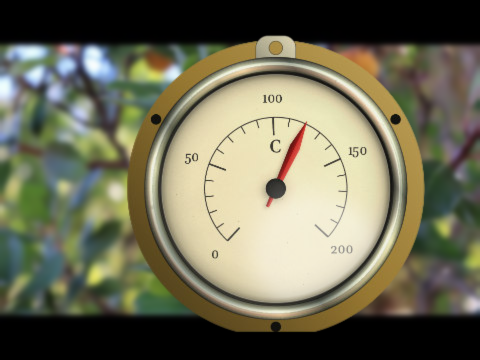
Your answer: 120 °C
